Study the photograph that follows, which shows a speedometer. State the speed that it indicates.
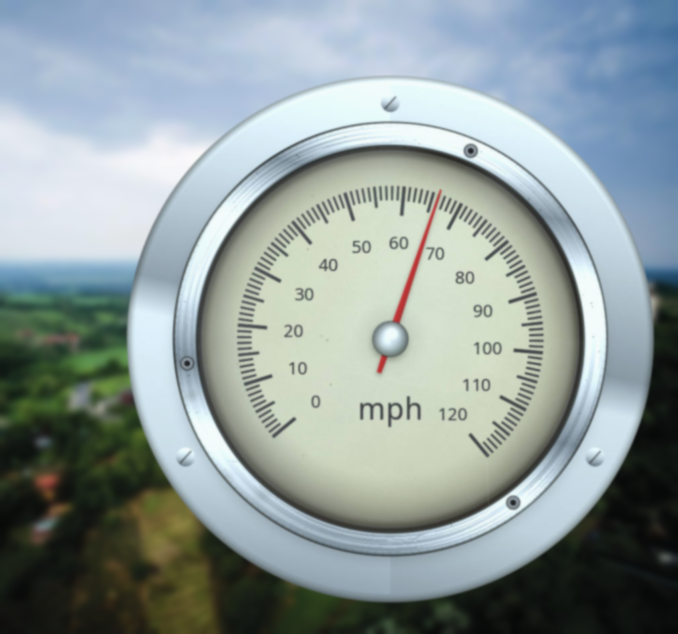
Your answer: 66 mph
